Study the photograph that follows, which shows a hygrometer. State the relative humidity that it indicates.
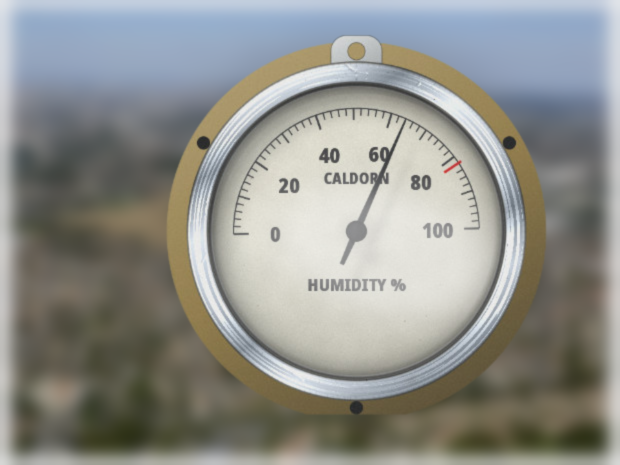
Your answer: 64 %
